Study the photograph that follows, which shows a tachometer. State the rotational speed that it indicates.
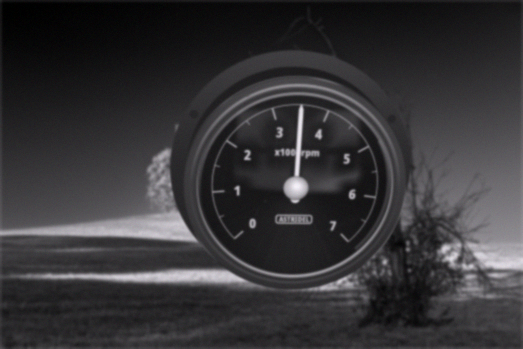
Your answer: 3500 rpm
